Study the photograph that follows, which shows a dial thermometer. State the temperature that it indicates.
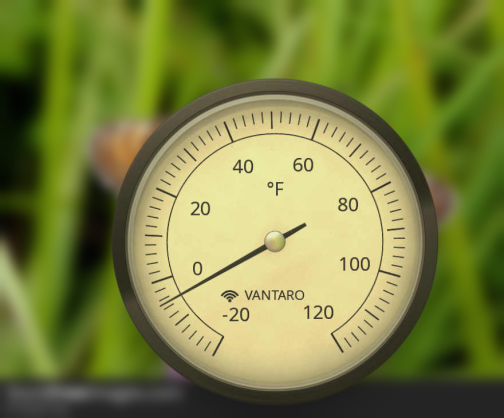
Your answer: -5 °F
